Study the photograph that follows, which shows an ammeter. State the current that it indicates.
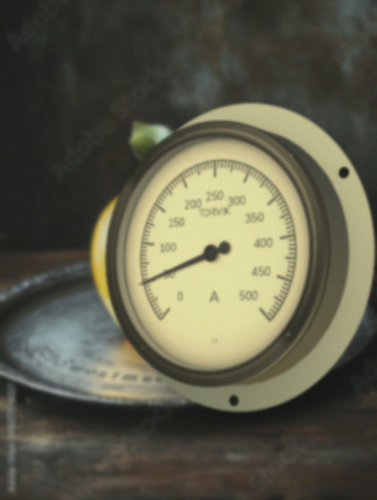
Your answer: 50 A
